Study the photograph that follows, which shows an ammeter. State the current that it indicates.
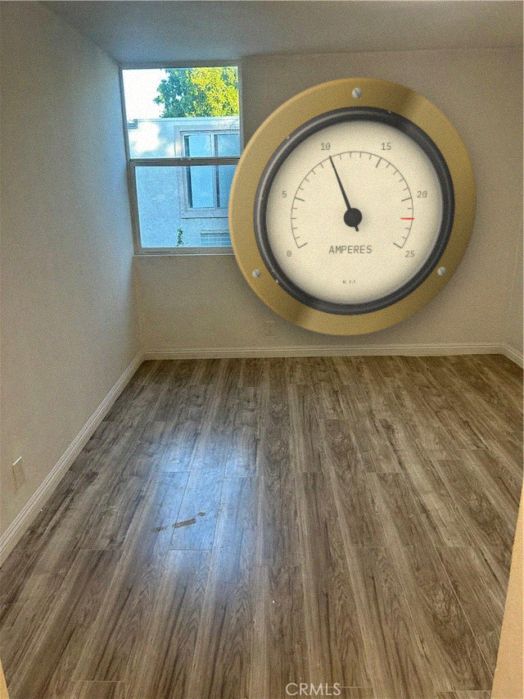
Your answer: 10 A
